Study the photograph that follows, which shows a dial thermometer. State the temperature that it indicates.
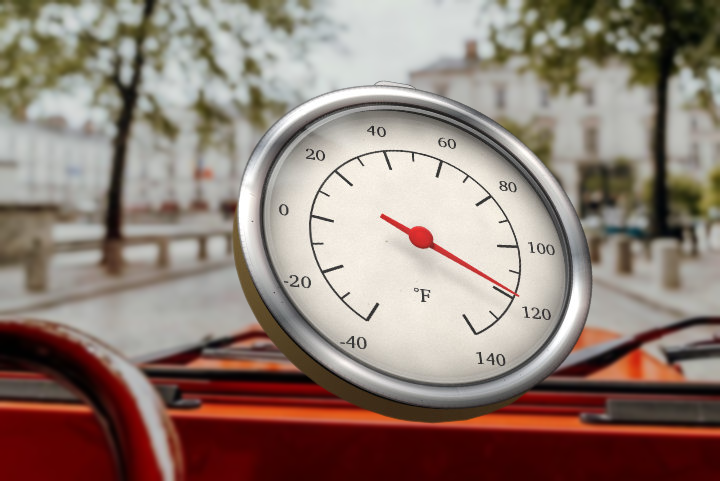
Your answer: 120 °F
